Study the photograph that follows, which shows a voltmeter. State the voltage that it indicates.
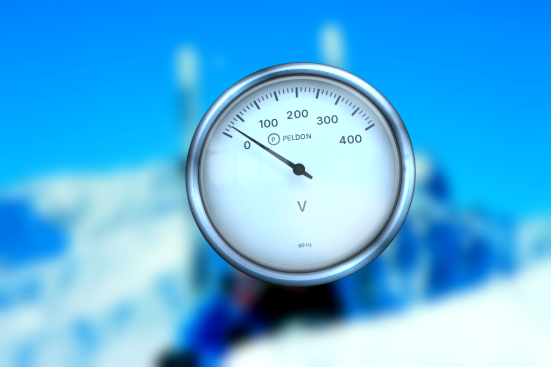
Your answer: 20 V
